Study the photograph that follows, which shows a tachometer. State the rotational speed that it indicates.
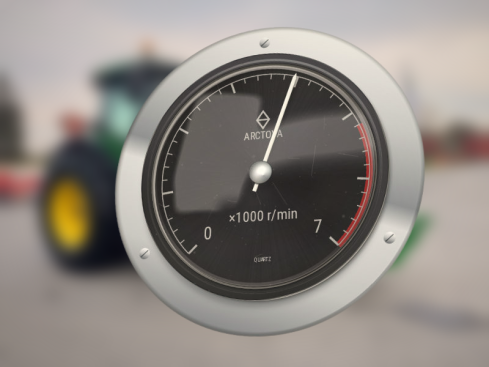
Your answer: 4000 rpm
